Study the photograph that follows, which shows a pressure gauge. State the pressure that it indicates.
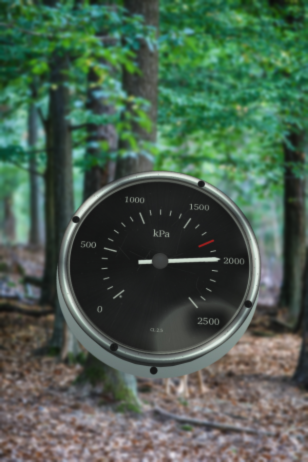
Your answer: 2000 kPa
